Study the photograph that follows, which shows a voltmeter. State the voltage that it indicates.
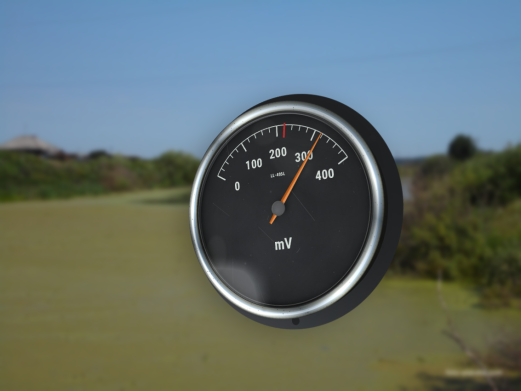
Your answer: 320 mV
